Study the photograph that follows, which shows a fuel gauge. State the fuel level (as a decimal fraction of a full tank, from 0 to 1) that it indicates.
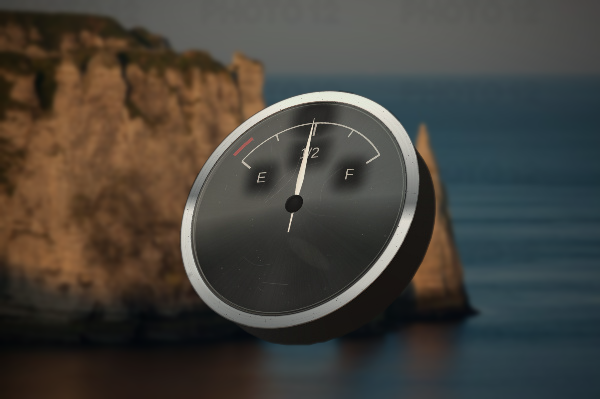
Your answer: 0.5
